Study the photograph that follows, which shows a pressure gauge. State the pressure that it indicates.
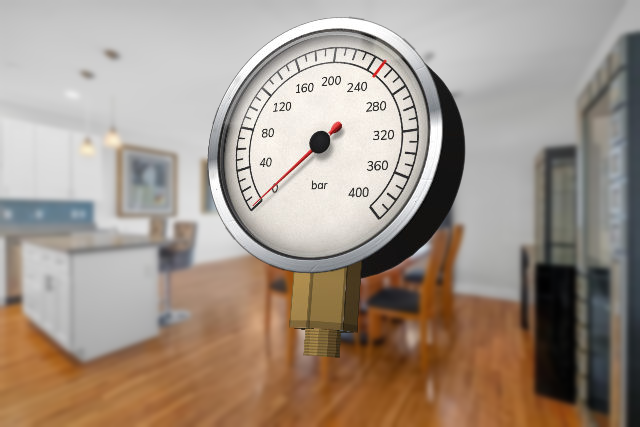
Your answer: 0 bar
